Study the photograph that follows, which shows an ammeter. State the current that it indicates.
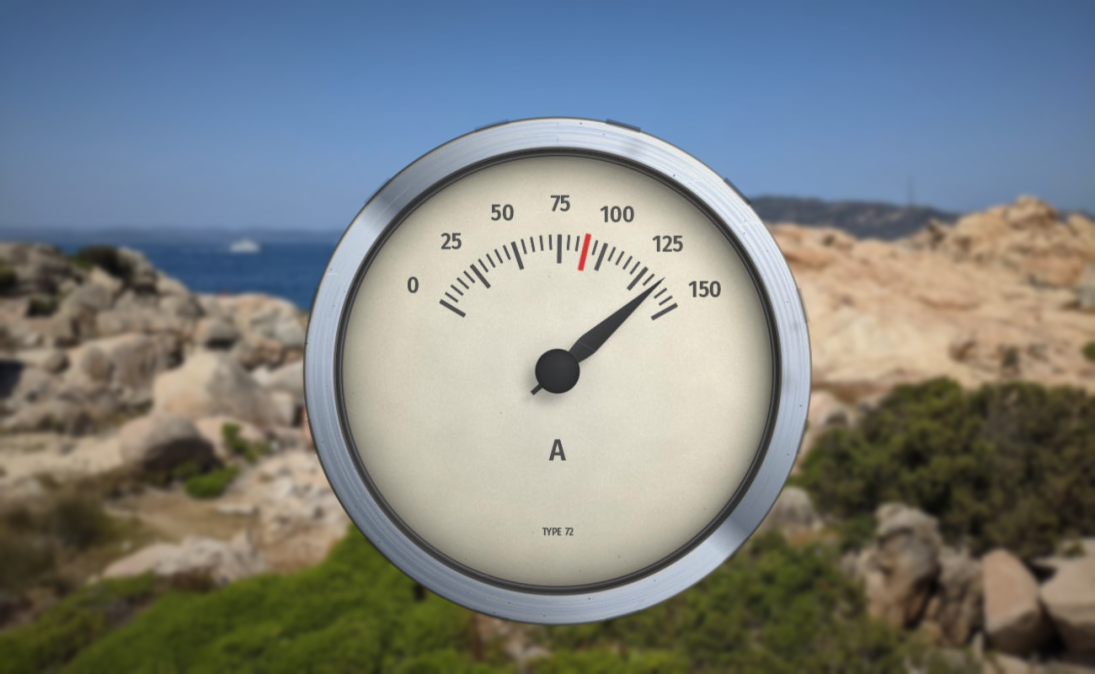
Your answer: 135 A
